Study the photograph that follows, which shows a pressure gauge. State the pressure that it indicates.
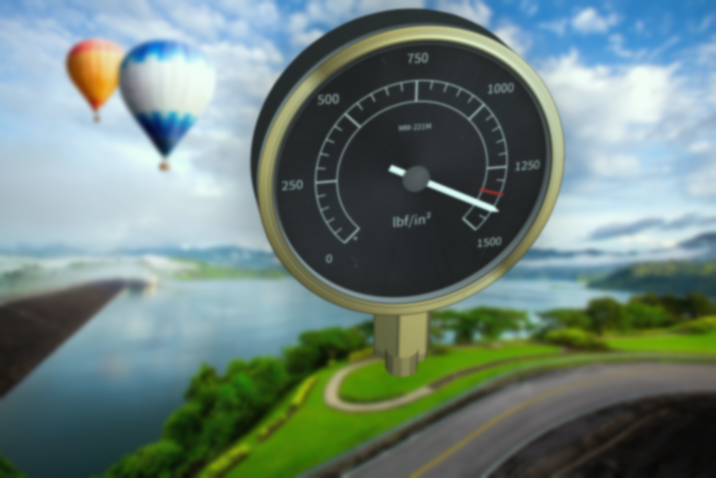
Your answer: 1400 psi
